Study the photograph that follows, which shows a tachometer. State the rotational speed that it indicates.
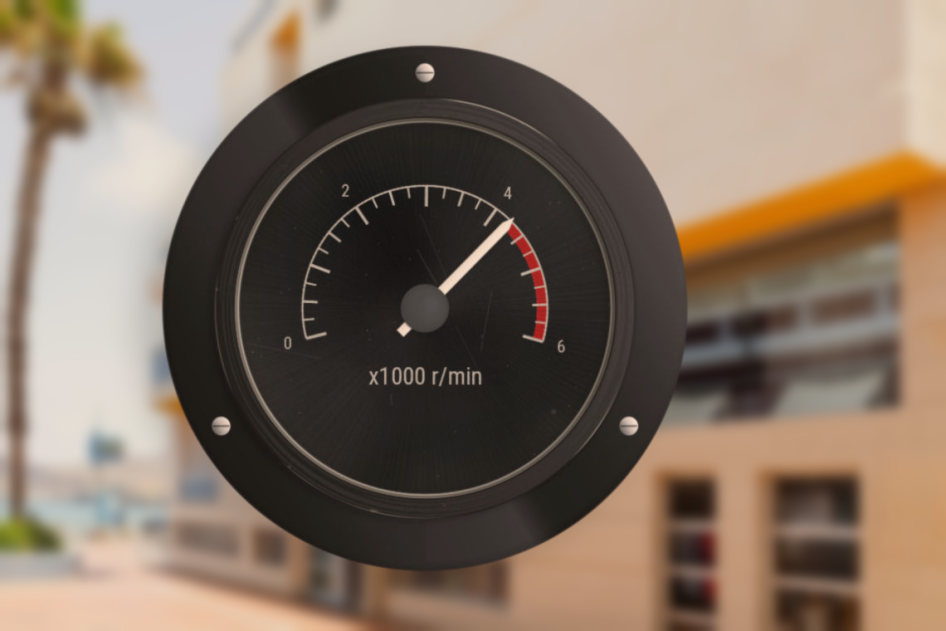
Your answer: 4250 rpm
